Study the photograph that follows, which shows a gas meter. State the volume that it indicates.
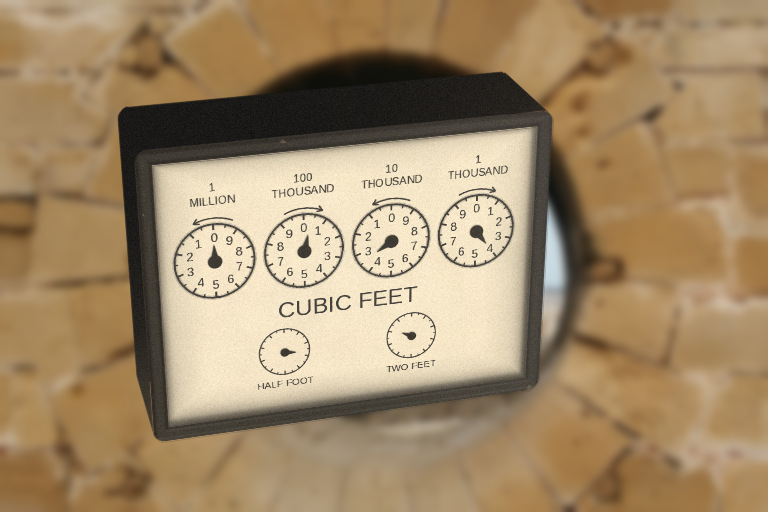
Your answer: 3400 ft³
